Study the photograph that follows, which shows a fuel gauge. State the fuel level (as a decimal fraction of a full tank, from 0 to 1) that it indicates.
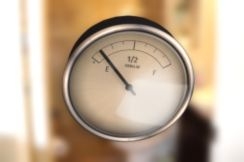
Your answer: 0.125
